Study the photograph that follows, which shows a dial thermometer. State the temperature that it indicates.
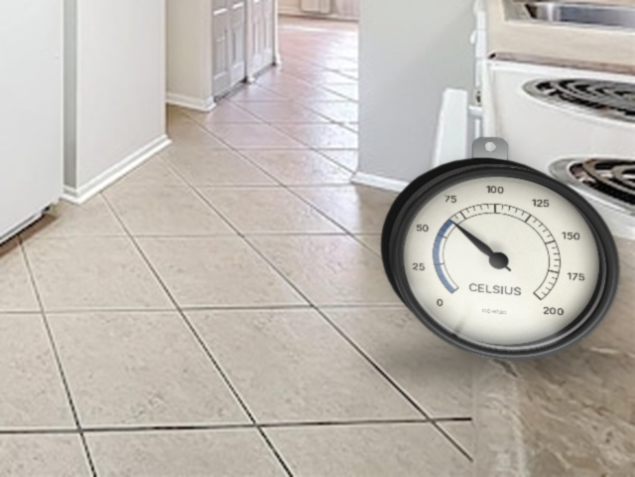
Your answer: 65 °C
